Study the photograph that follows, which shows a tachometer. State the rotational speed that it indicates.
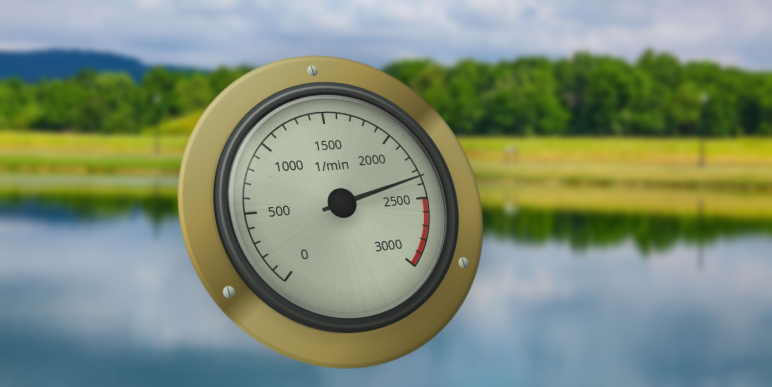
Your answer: 2350 rpm
